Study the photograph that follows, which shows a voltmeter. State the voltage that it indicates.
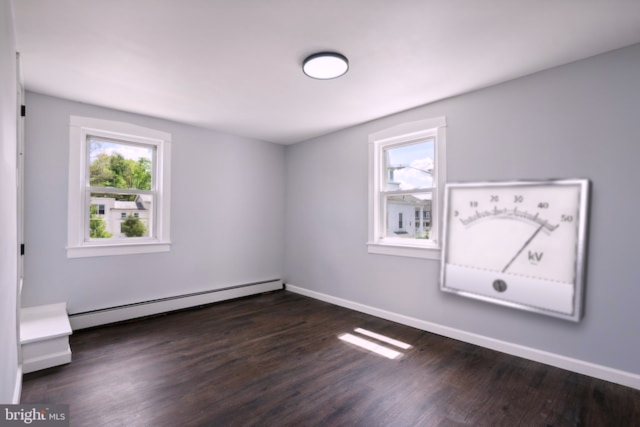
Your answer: 45 kV
